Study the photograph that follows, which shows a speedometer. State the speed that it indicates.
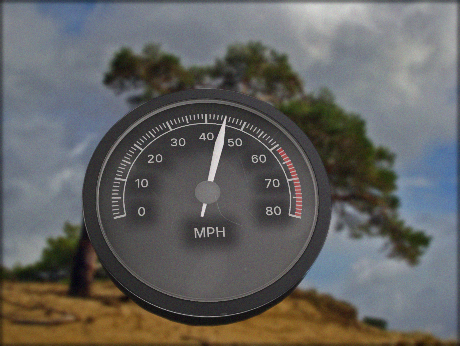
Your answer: 45 mph
